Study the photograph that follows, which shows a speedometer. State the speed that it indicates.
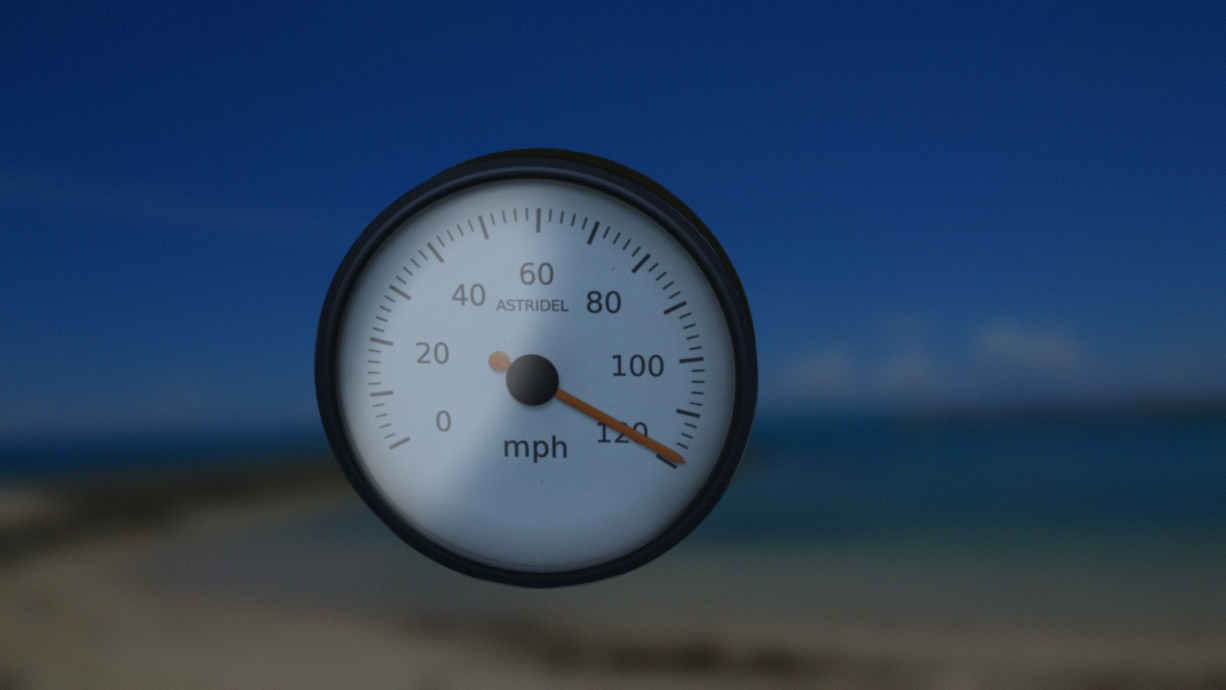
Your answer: 118 mph
